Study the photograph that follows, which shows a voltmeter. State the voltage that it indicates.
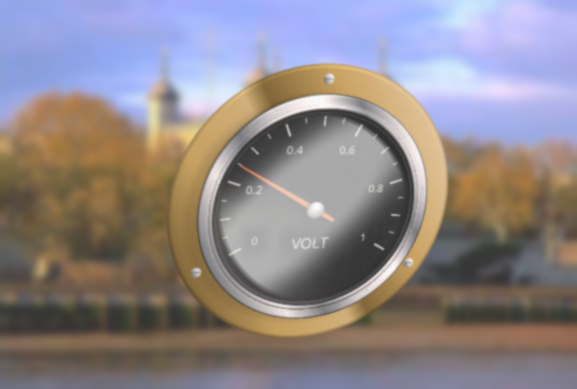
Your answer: 0.25 V
